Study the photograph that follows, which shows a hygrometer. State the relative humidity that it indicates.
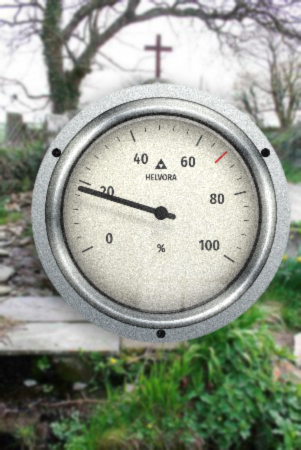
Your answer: 18 %
